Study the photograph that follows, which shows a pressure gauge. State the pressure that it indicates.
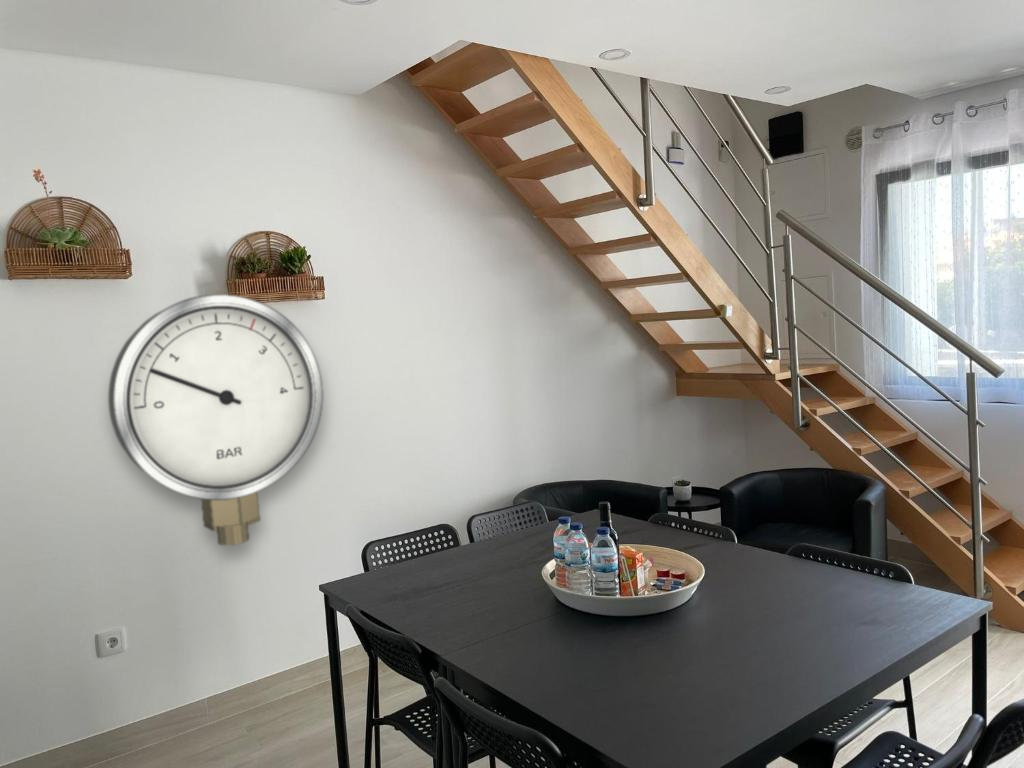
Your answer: 0.6 bar
